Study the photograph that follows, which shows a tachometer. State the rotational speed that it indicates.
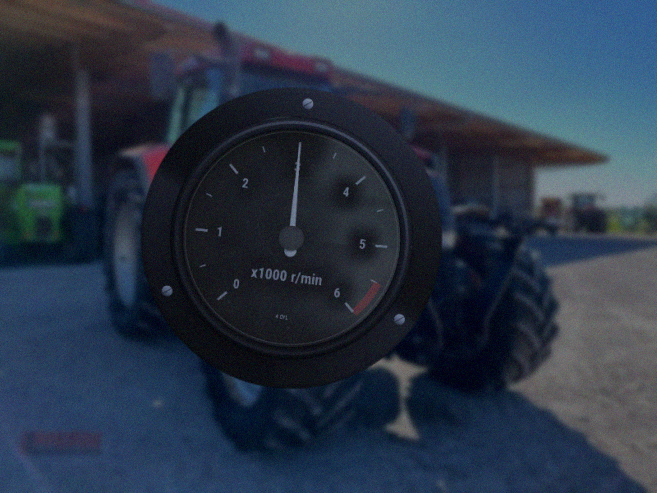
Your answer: 3000 rpm
